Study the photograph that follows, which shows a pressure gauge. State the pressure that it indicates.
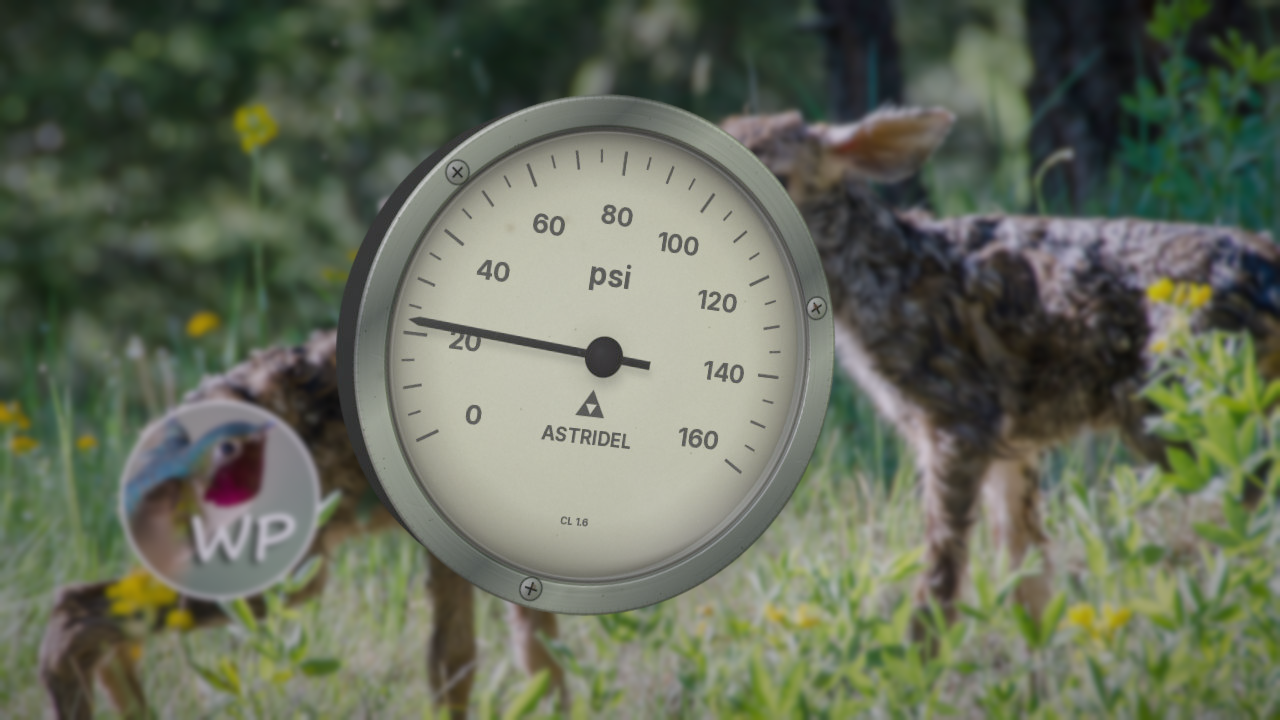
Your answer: 22.5 psi
